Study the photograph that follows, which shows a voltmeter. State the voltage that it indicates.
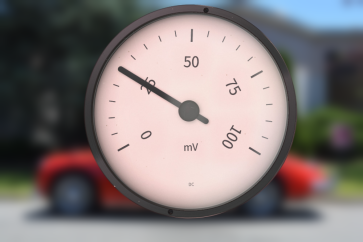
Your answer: 25 mV
